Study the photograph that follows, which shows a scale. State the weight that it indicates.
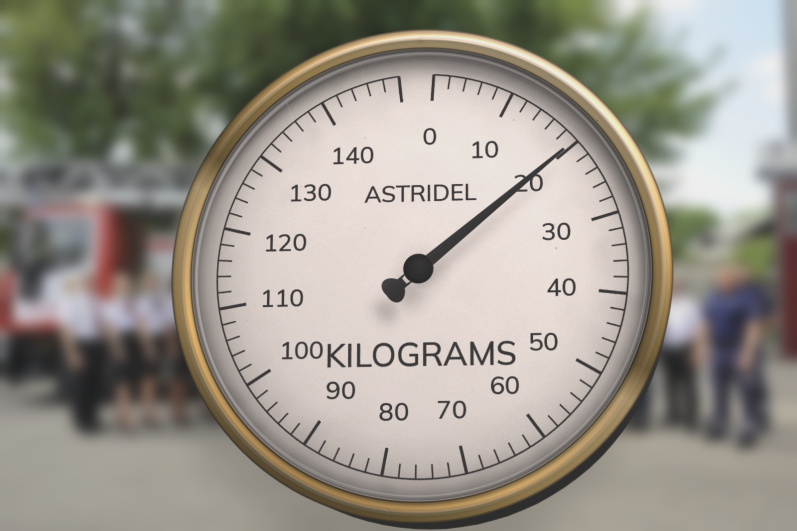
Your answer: 20 kg
